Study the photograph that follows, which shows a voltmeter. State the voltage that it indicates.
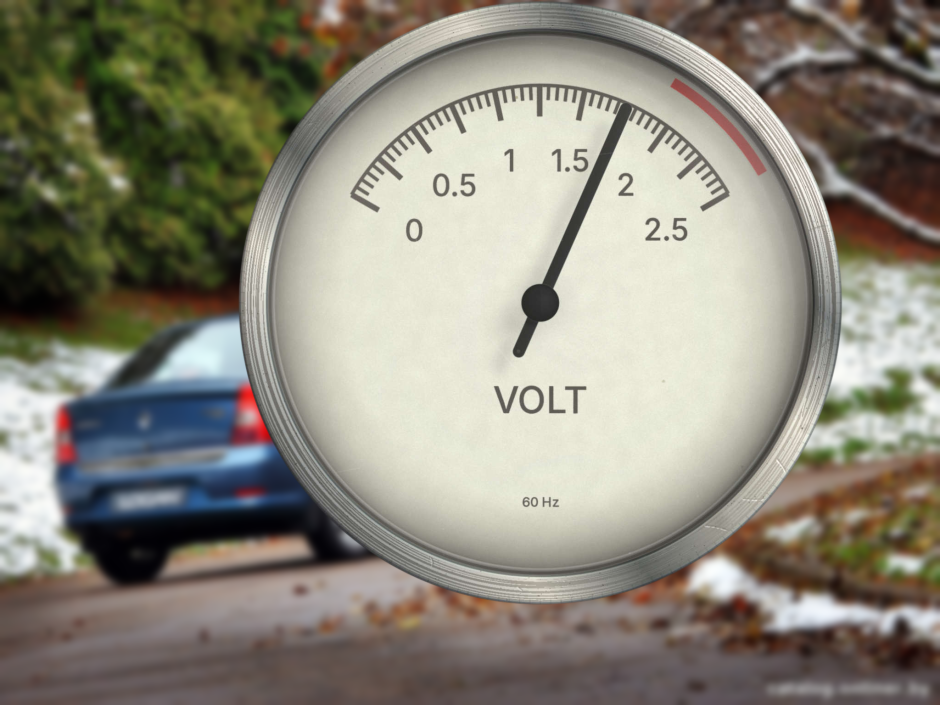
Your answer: 1.75 V
